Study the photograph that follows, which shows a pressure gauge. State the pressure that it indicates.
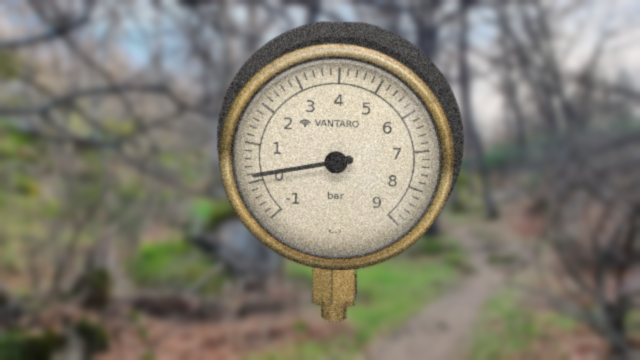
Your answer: 0.2 bar
